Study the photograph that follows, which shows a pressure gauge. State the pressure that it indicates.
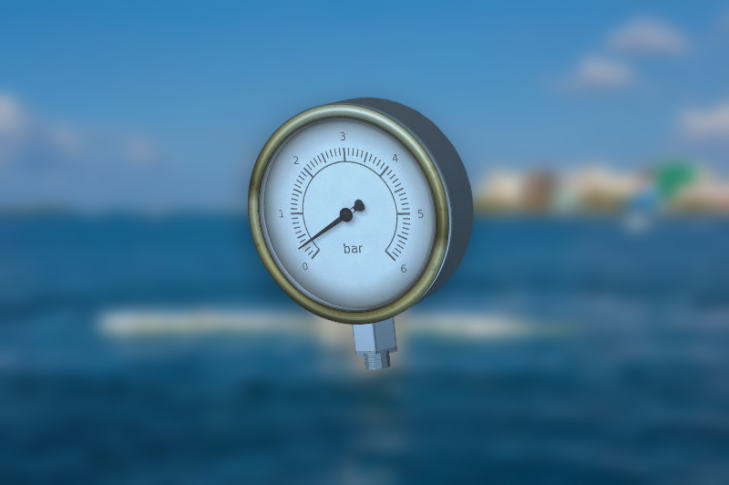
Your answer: 0.3 bar
